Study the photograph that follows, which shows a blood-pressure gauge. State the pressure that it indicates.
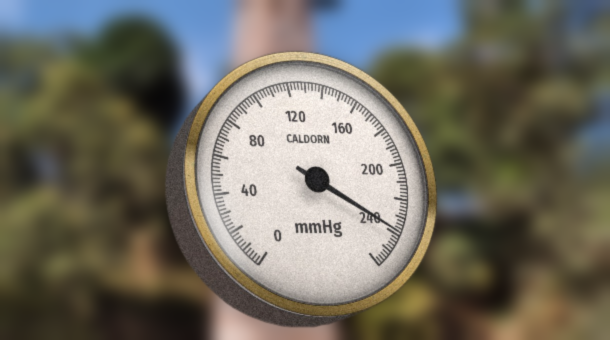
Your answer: 240 mmHg
